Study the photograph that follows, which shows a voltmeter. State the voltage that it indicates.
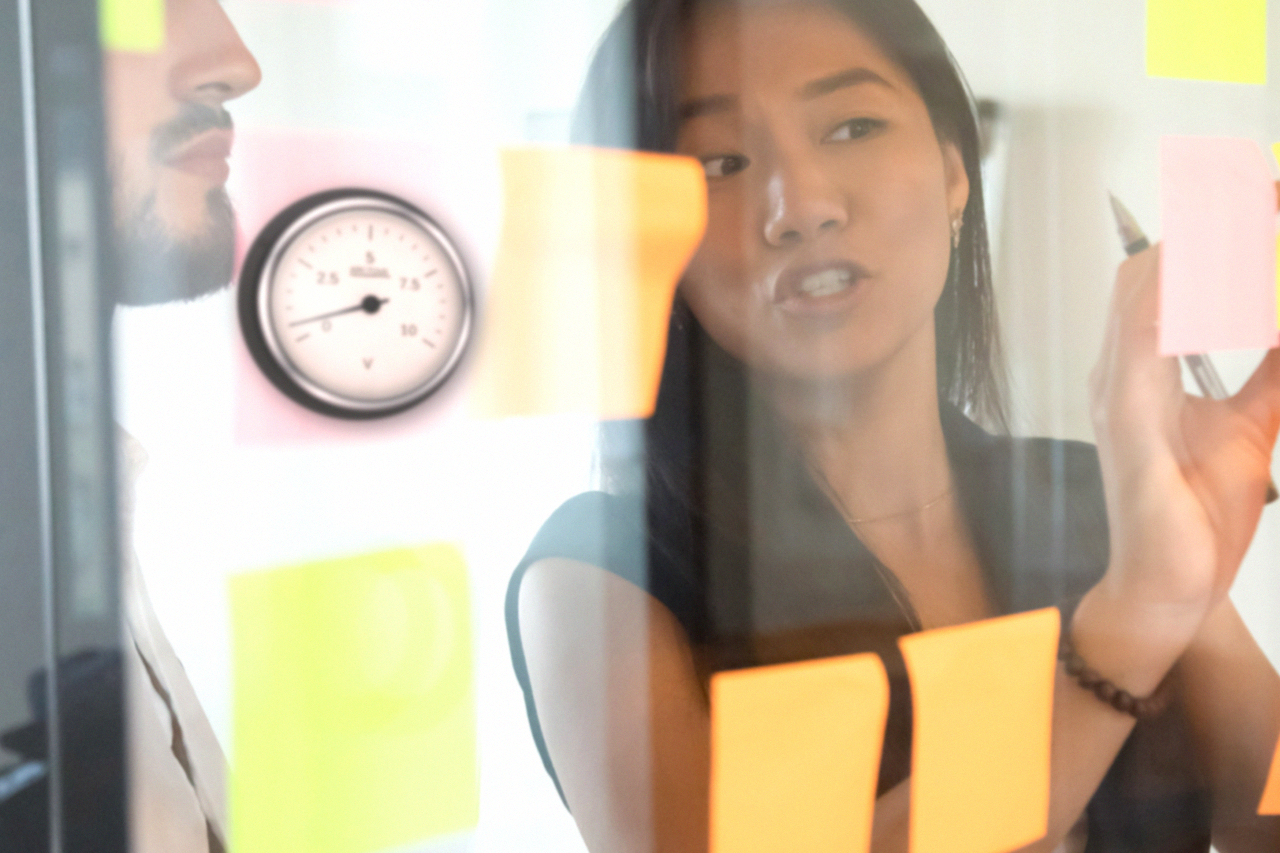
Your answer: 0.5 V
